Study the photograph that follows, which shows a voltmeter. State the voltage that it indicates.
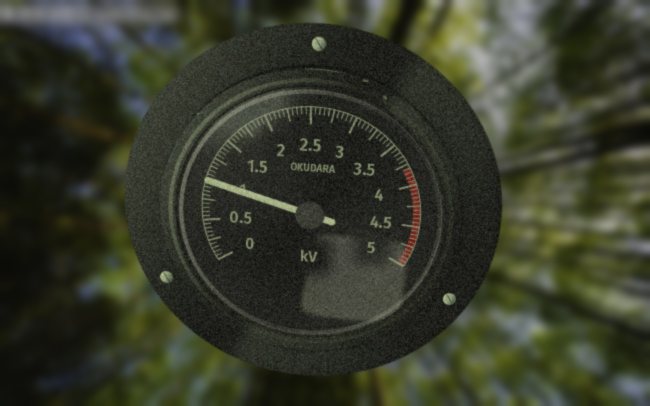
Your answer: 1 kV
